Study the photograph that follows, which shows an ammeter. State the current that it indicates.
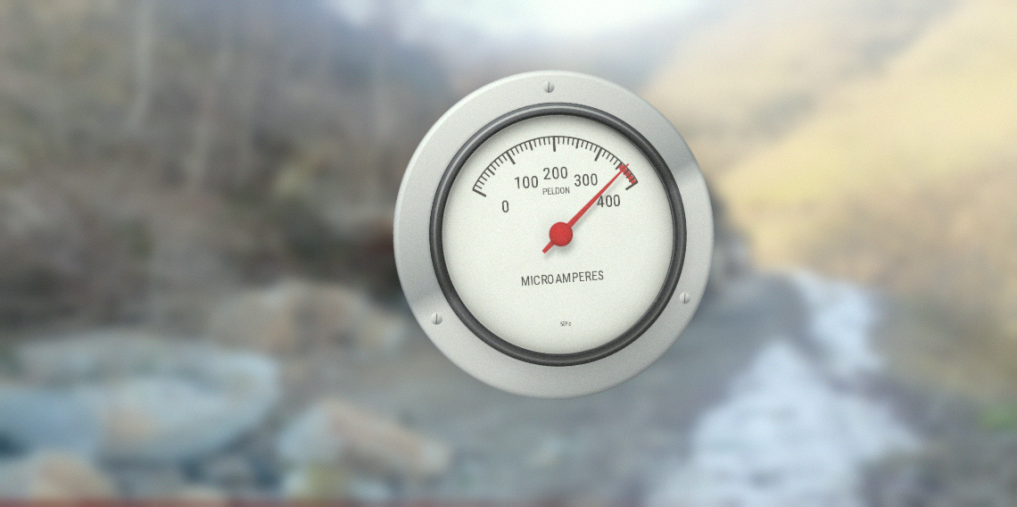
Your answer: 360 µA
